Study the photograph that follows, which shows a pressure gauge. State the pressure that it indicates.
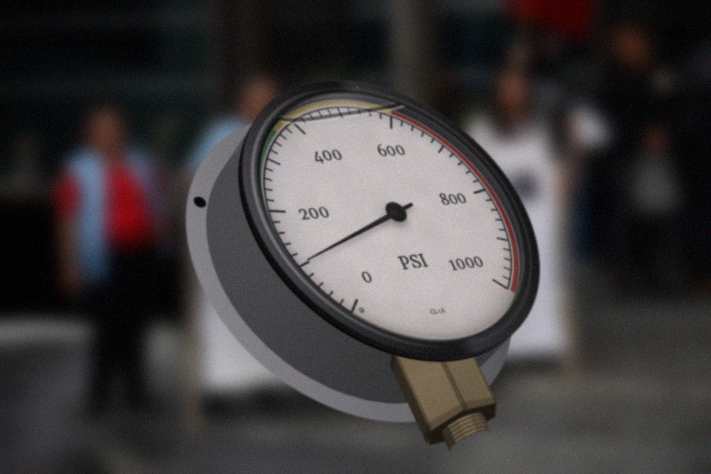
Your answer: 100 psi
